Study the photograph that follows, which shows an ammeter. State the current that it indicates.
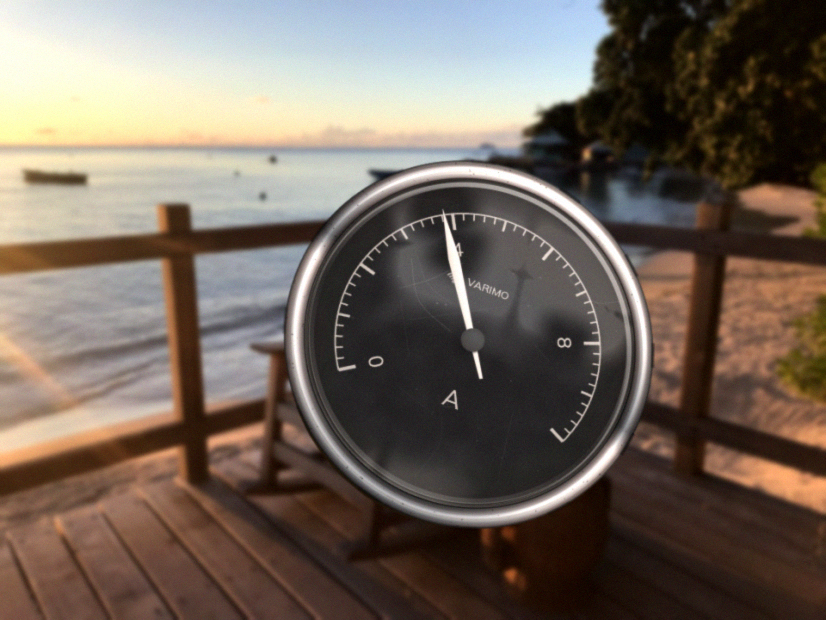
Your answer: 3.8 A
